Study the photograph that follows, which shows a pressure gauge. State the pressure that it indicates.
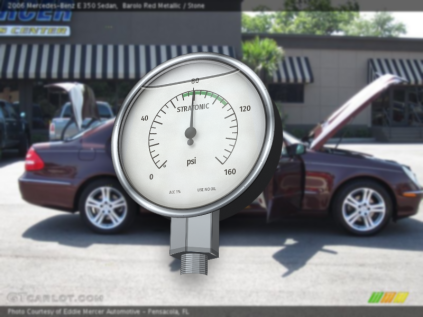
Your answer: 80 psi
